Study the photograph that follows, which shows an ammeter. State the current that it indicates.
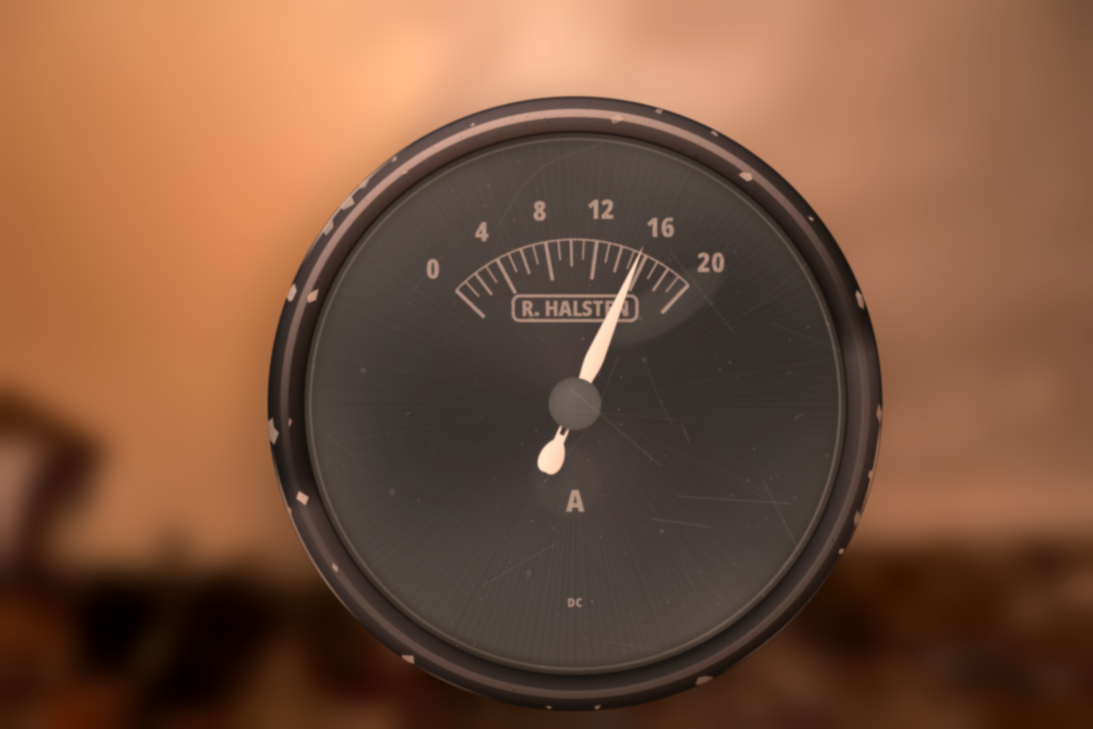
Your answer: 15.5 A
